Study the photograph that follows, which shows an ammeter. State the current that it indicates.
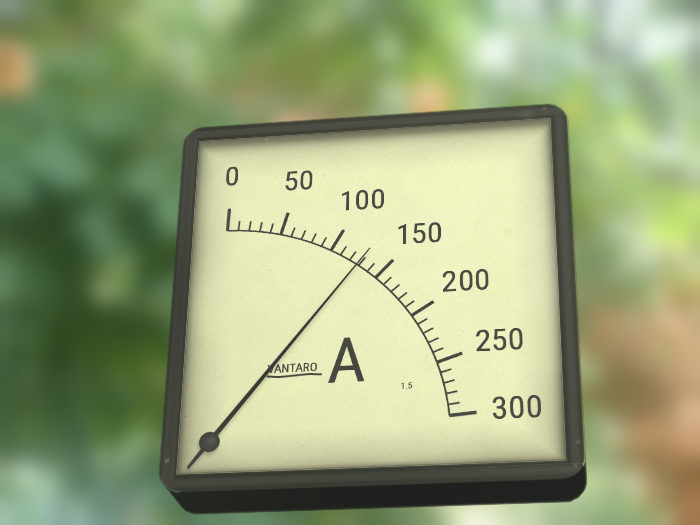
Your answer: 130 A
